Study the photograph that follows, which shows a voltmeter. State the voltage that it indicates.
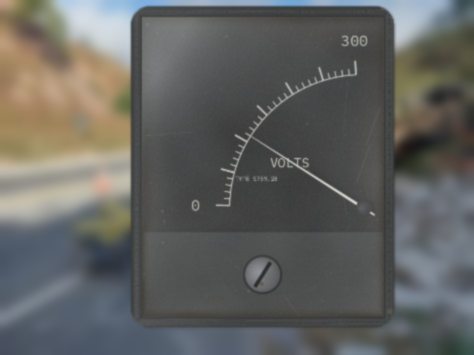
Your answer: 110 V
